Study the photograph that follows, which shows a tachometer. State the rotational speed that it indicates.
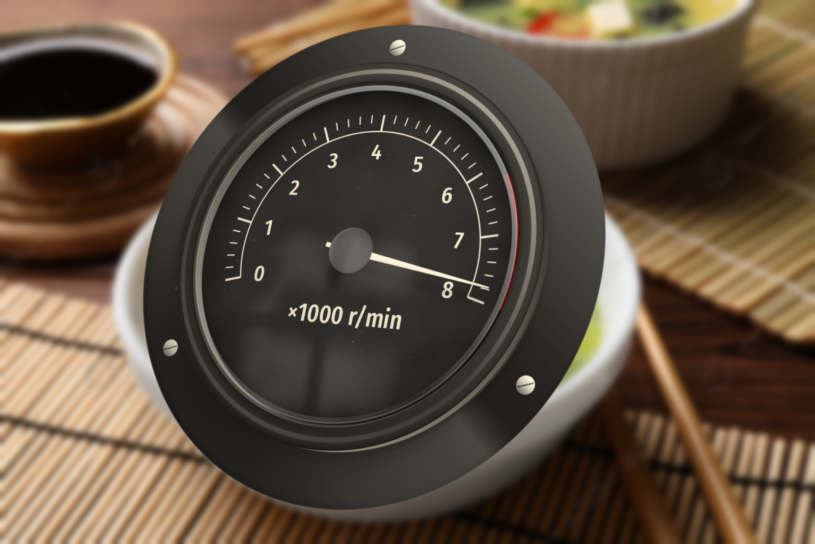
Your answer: 7800 rpm
